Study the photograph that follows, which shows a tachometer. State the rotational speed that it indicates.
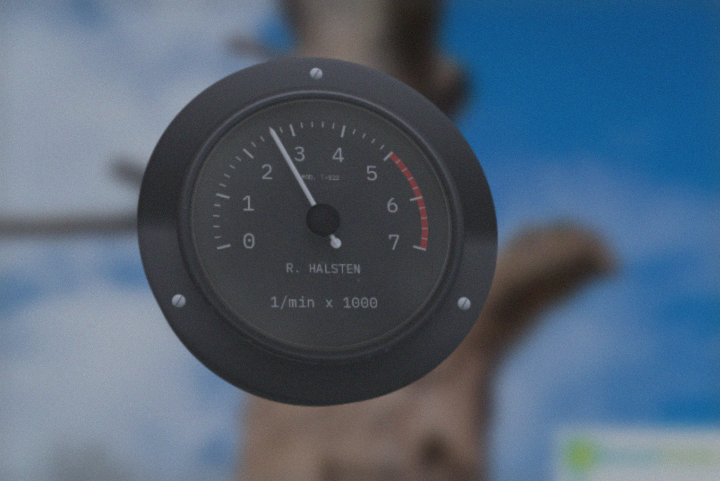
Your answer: 2600 rpm
